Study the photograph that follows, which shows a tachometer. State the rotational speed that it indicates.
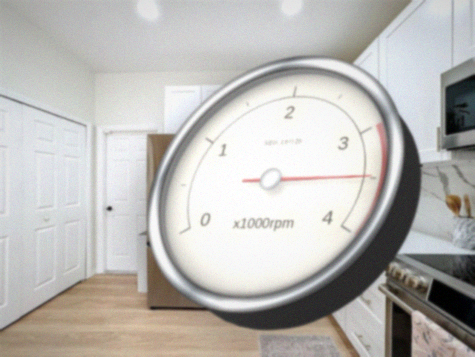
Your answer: 3500 rpm
